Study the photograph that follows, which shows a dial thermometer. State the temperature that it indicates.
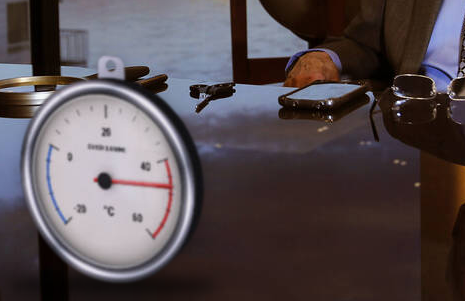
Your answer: 46 °C
